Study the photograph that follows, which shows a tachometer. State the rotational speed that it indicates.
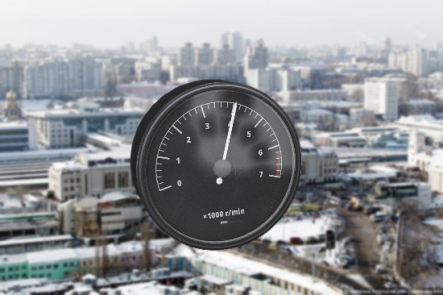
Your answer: 4000 rpm
